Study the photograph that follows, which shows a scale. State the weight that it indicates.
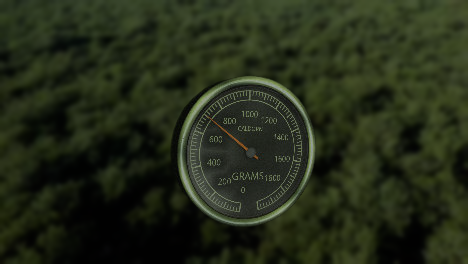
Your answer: 700 g
